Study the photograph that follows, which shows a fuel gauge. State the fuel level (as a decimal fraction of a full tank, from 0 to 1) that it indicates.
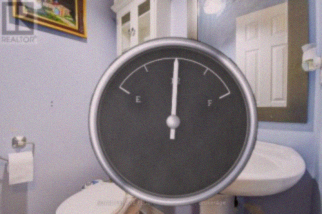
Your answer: 0.5
